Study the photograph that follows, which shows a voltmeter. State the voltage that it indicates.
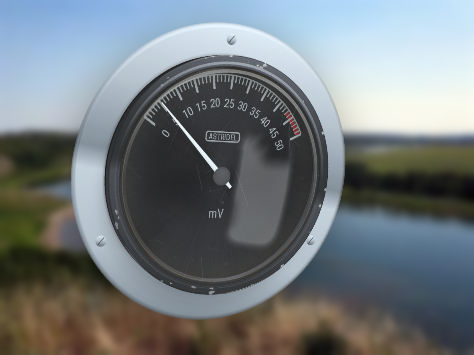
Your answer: 5 mV
